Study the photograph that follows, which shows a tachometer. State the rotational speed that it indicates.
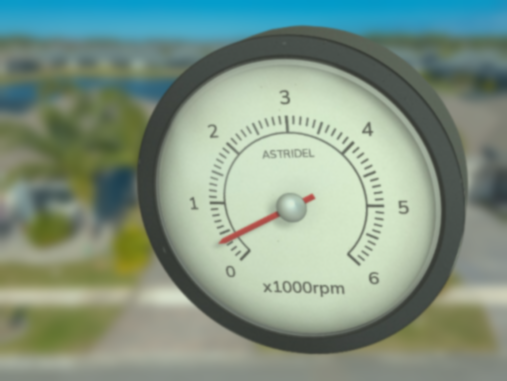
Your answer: 400 rpm
